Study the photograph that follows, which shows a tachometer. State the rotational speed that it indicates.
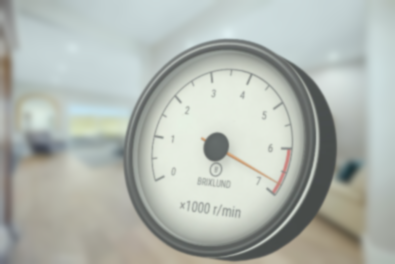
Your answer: 6750 rpm
